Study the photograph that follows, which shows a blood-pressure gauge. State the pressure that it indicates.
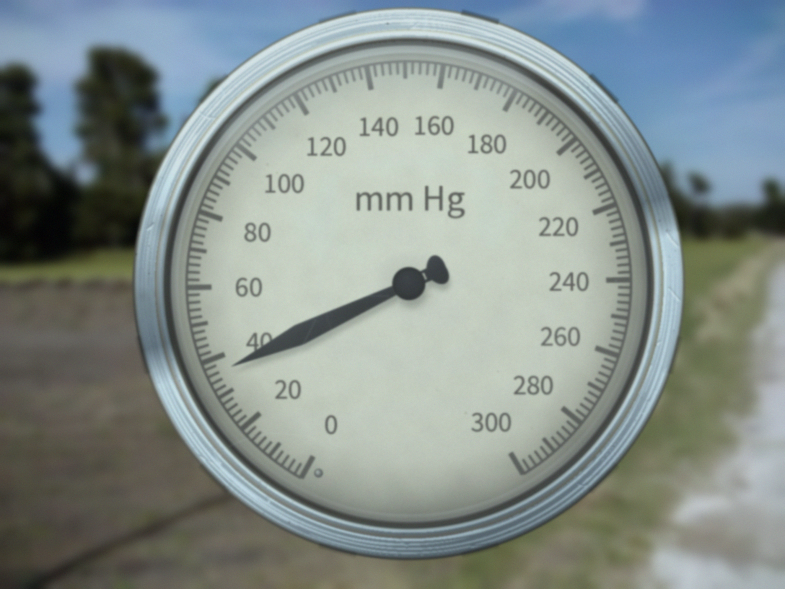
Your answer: 36 mmHg
